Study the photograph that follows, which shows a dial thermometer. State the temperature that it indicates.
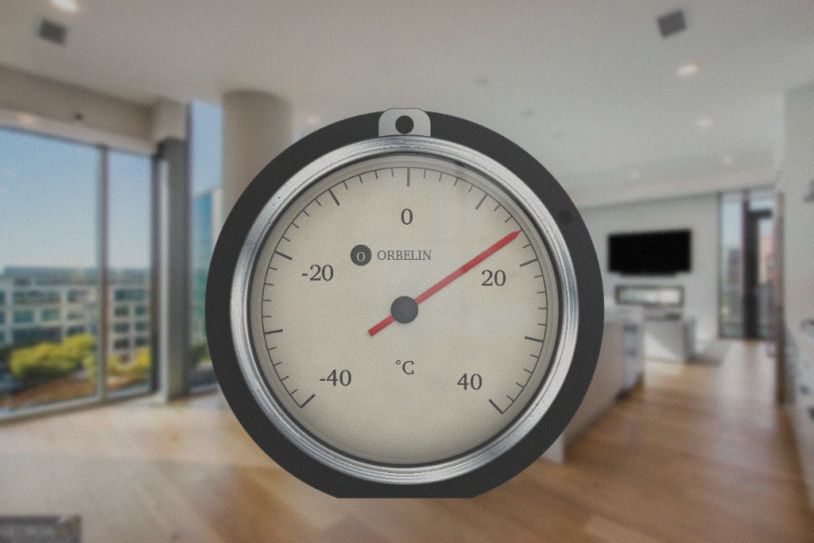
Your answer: 16 °C
